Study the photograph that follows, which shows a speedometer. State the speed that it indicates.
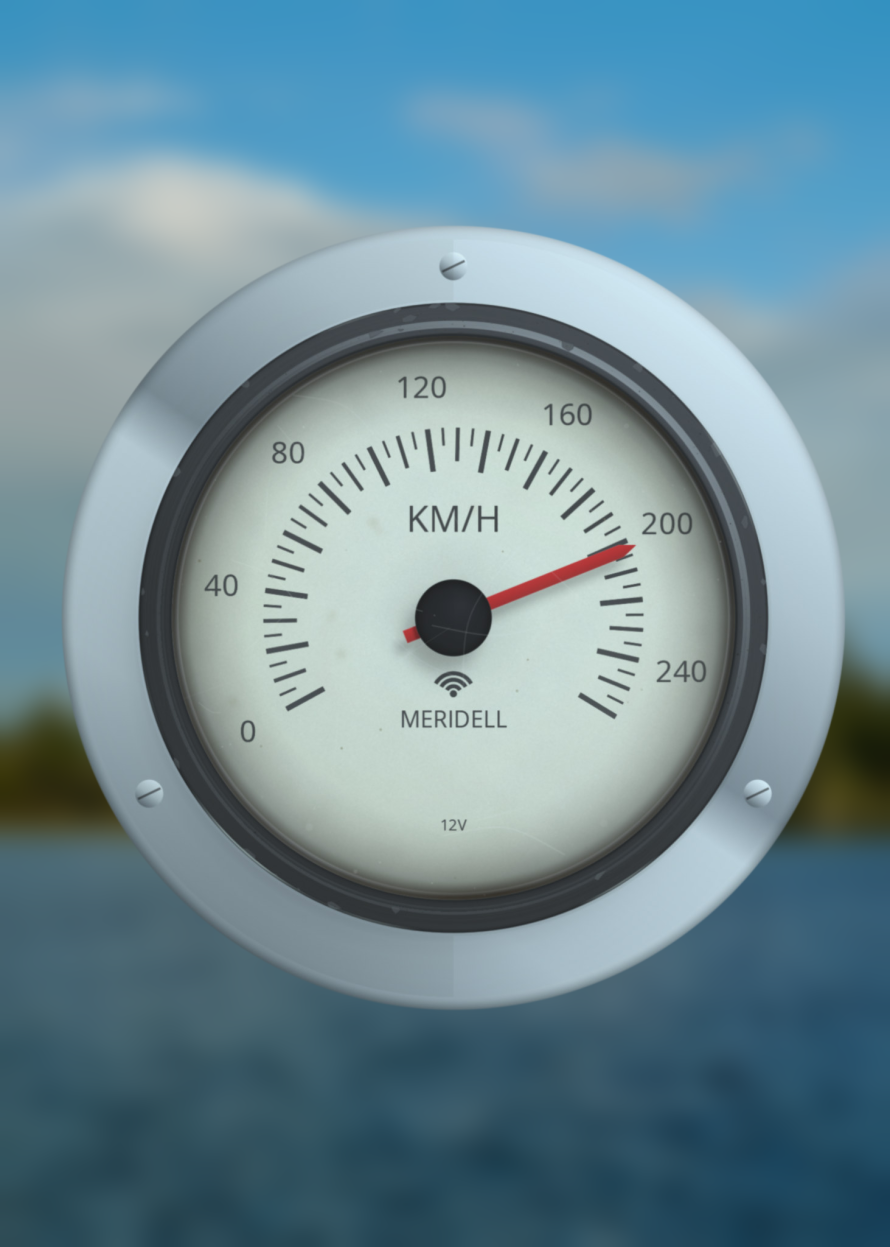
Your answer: 202.5 km/h
